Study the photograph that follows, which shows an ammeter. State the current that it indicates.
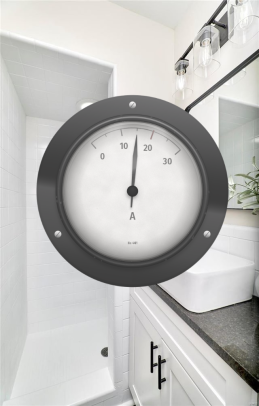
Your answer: 15 A
